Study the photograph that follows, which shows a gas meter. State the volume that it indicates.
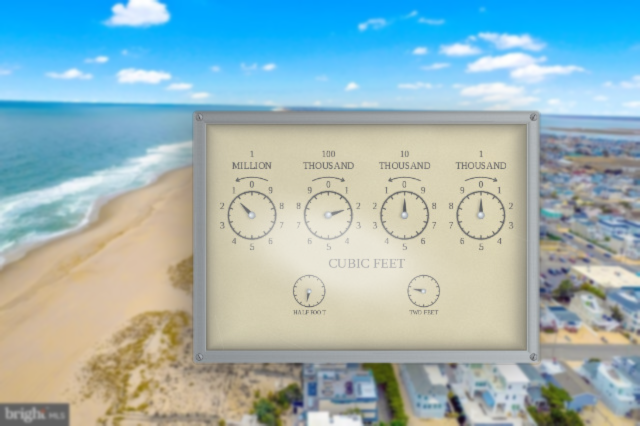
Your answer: 120000 ft³
